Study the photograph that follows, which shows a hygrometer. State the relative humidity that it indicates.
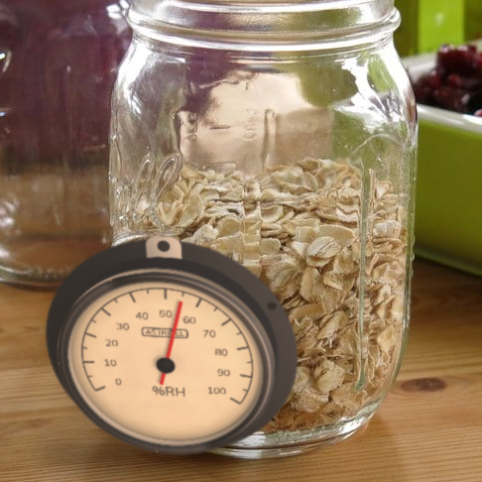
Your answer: 55 %
